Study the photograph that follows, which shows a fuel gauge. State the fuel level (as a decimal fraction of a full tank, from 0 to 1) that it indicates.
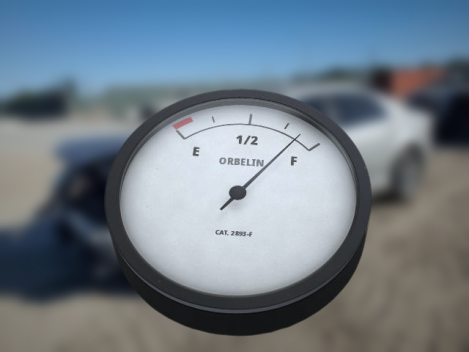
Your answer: 0.875
